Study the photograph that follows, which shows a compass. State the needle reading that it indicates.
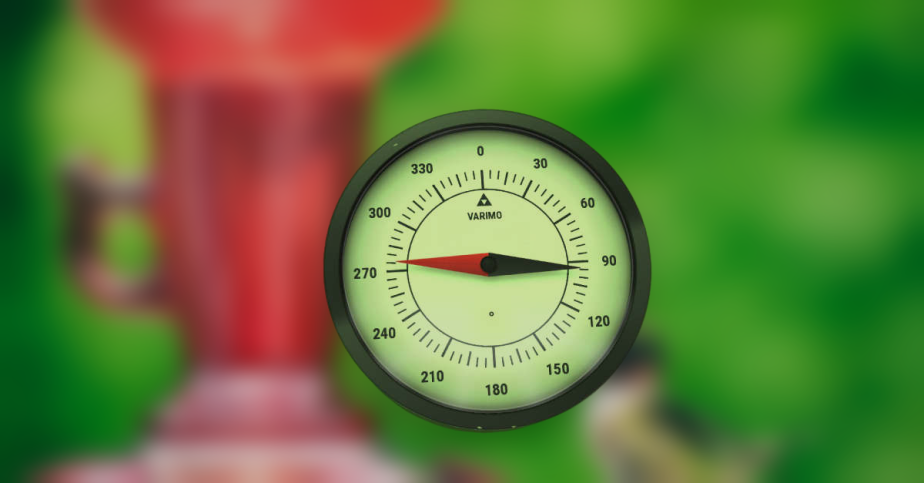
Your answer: 275 °
